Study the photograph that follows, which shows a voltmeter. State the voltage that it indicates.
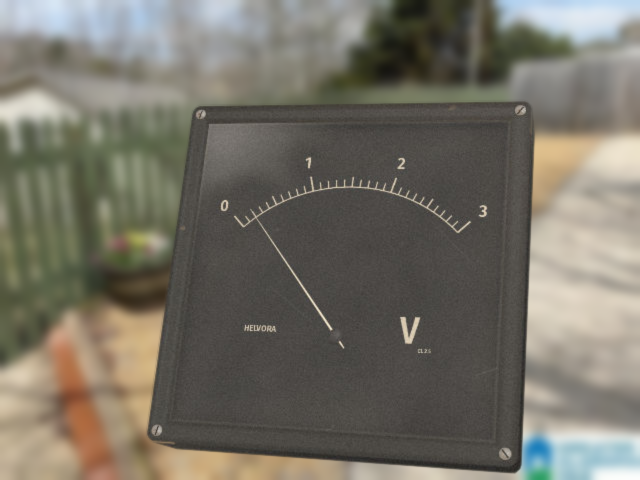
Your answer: 0.2 V
